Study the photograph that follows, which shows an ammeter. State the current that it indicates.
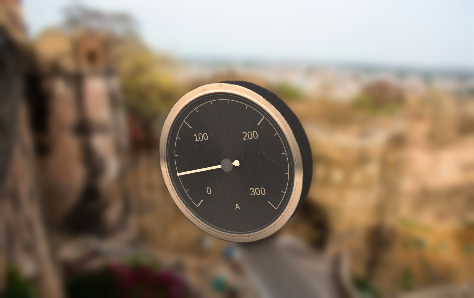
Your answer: 40 A
